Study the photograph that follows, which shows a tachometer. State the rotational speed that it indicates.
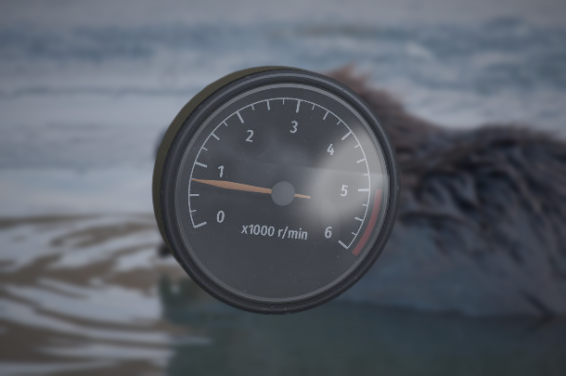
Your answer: 750 rpm
